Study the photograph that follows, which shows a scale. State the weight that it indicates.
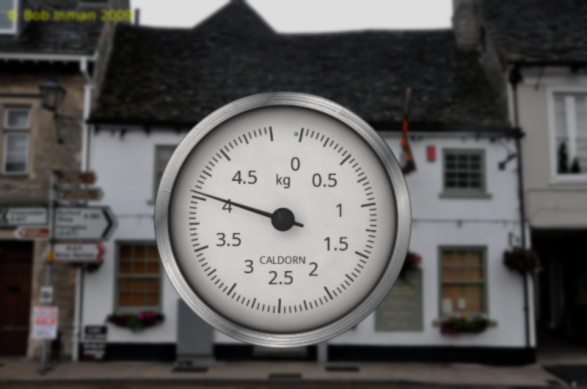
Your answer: 4.05 kg
